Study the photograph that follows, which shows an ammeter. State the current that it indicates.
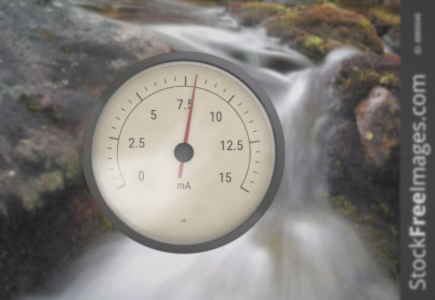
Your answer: 8 mA
